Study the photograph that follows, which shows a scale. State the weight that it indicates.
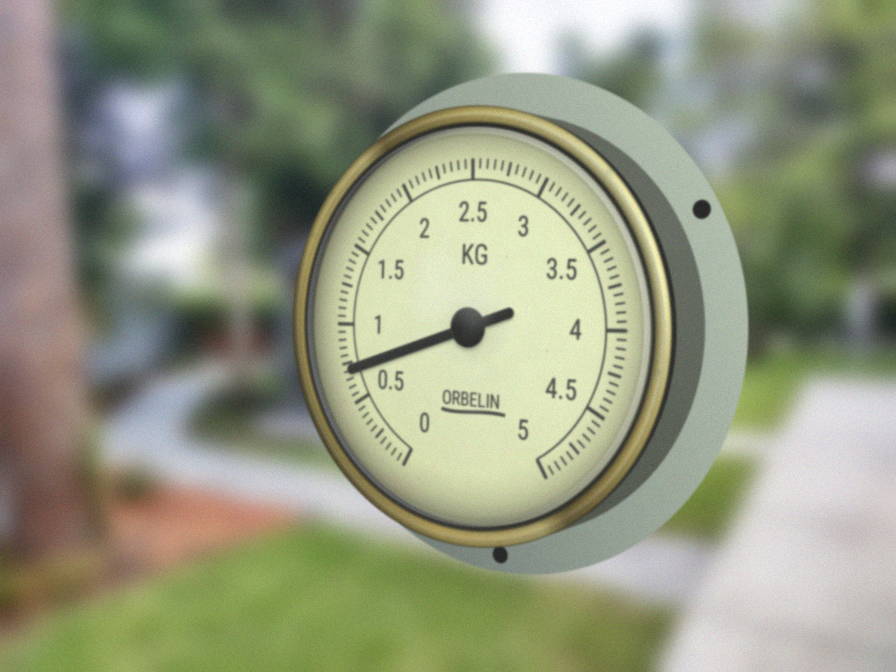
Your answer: 0.7 kg
